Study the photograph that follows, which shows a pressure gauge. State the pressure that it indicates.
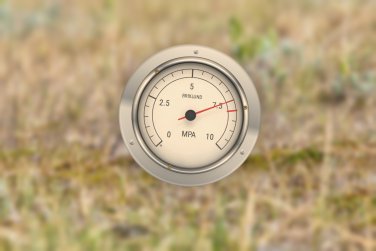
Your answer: 7.5 MPa
